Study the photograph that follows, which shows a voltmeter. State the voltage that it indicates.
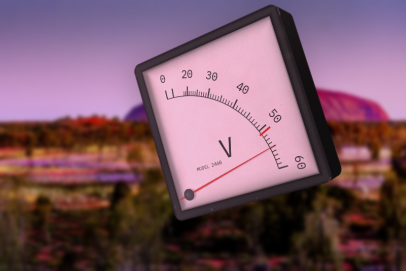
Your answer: 55 V
